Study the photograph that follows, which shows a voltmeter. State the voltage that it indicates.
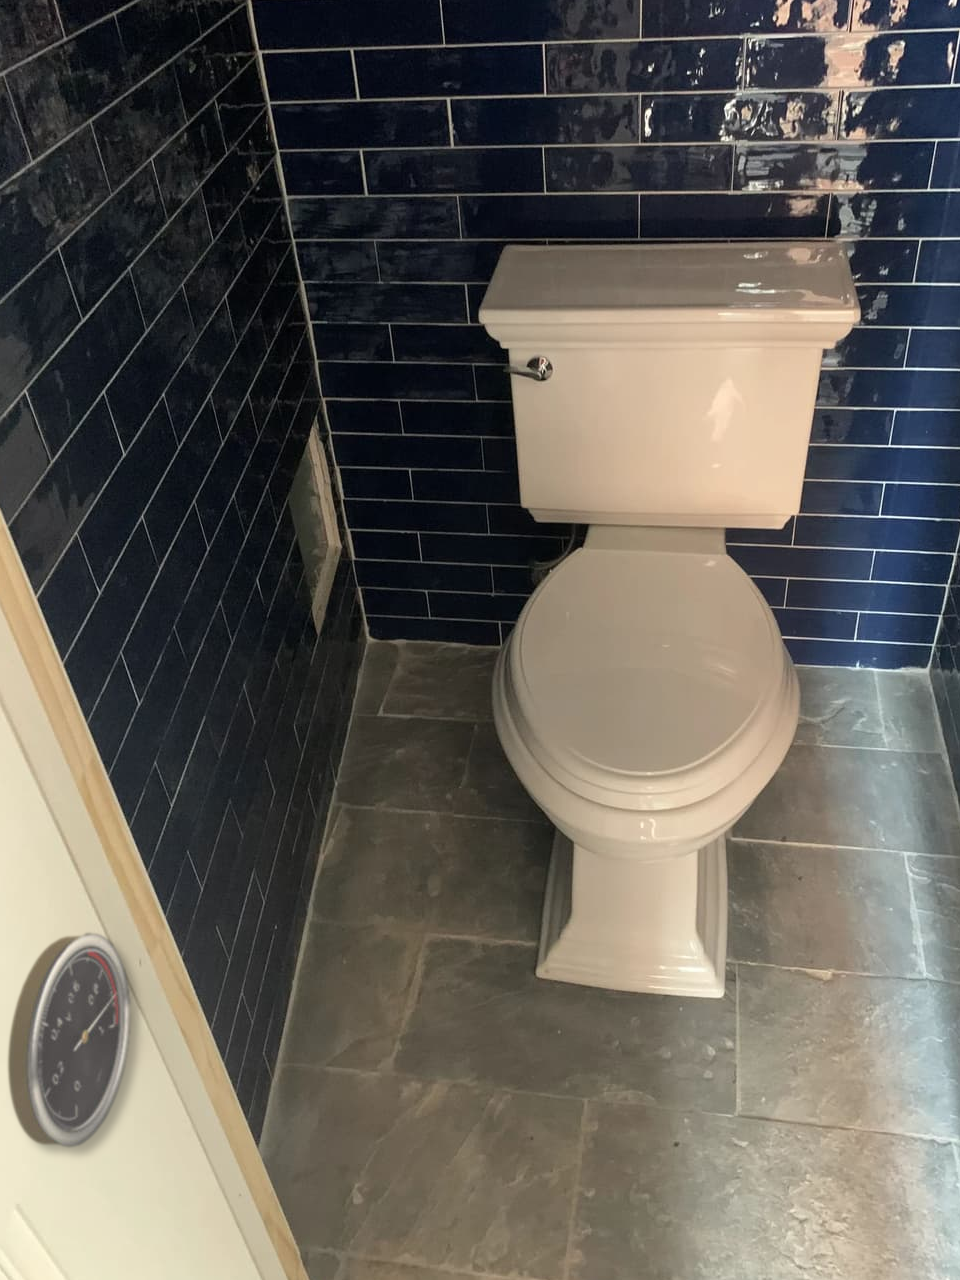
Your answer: 0.9 V
